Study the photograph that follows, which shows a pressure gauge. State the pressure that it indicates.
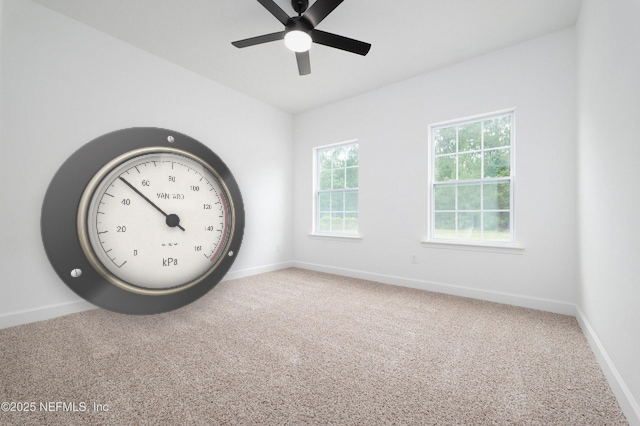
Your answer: 50 kPa
